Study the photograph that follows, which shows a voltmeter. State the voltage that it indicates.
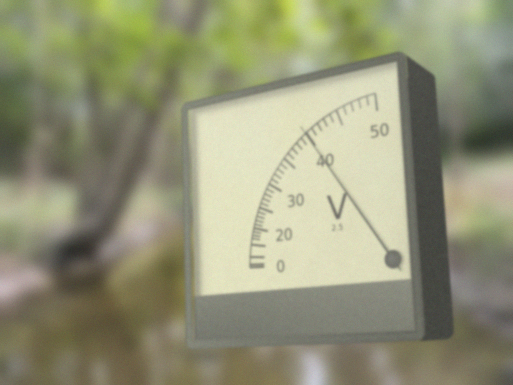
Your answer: 40 V
